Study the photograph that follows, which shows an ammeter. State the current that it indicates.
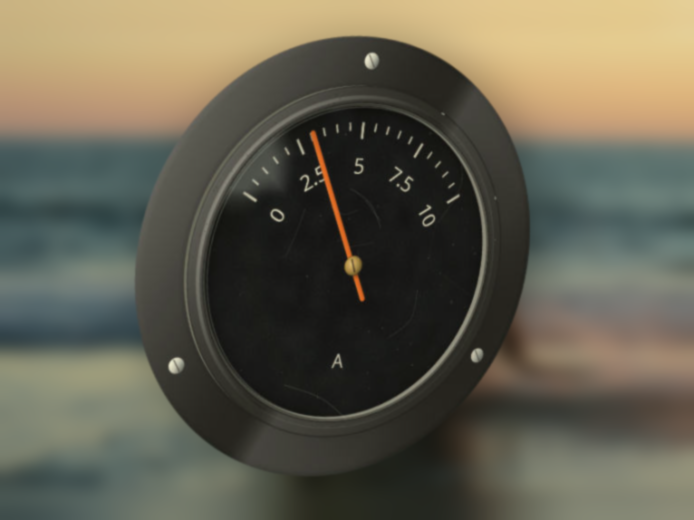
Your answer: 3 A
